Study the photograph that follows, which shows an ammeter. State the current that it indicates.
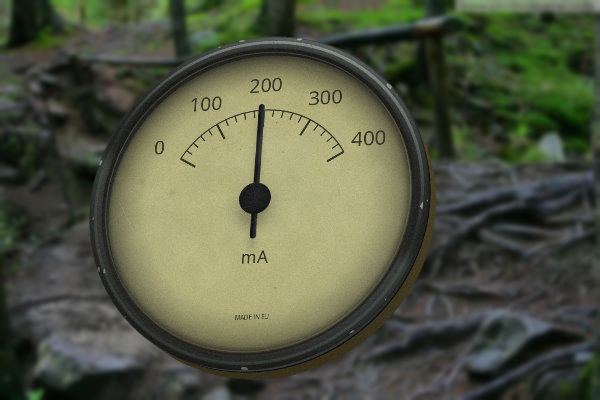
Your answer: 200 mA
